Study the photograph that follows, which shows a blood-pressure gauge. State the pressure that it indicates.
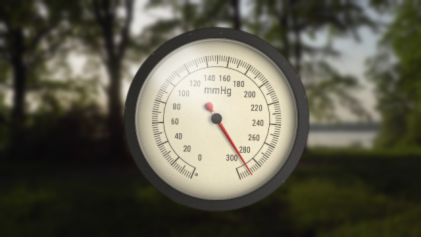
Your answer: 290 mmHg
